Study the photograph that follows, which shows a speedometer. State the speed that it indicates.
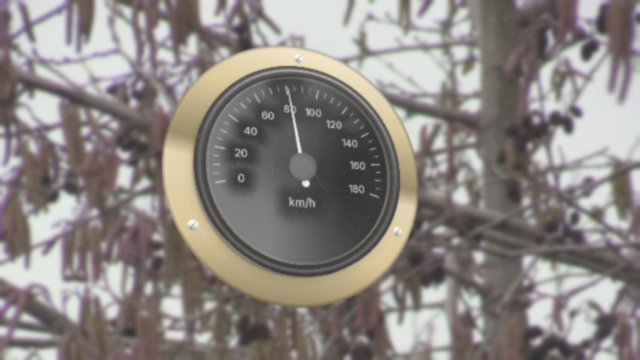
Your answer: 80 km/h
